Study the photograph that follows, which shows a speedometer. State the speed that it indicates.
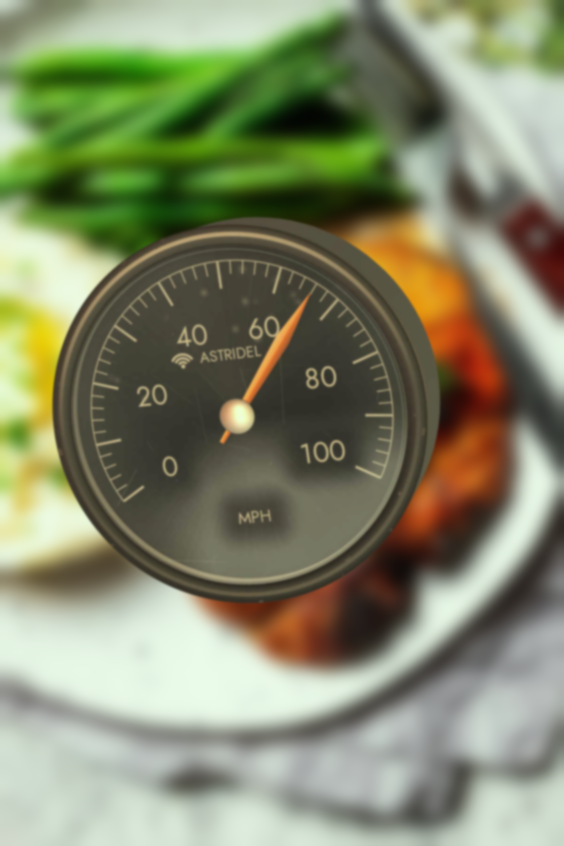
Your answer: 66 mph
